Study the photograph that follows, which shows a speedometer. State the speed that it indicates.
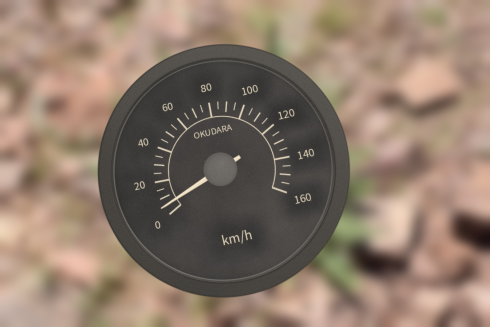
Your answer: 5 km/h
